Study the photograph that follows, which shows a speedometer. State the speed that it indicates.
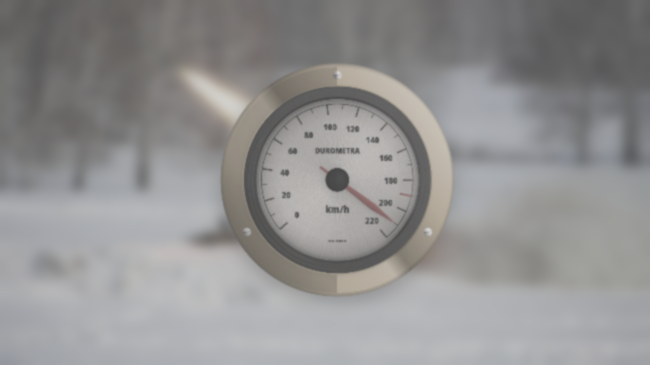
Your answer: 210 km/h
